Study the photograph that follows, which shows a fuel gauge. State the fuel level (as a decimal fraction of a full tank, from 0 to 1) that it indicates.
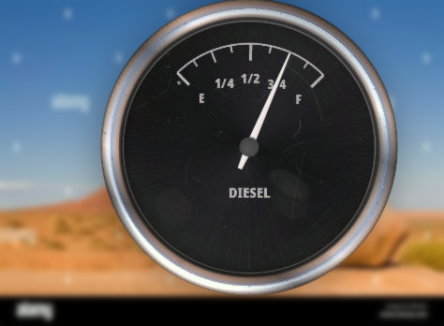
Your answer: 0.75
